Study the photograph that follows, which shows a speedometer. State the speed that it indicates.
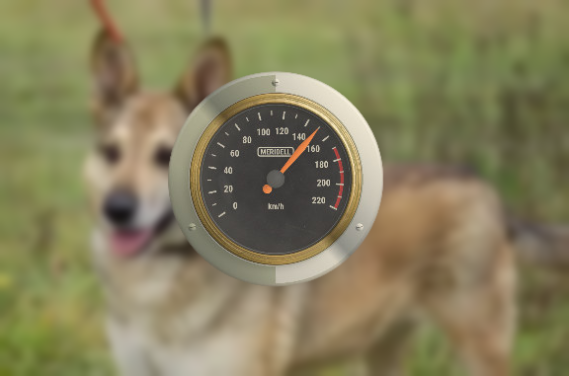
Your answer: 150 km/h
